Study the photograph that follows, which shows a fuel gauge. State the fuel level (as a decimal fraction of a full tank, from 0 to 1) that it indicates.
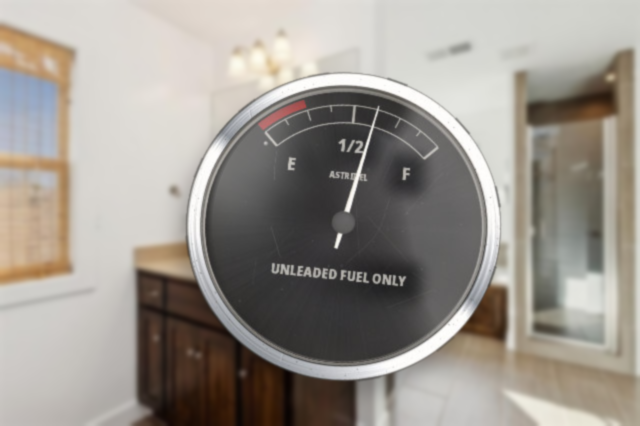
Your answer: 0.625
